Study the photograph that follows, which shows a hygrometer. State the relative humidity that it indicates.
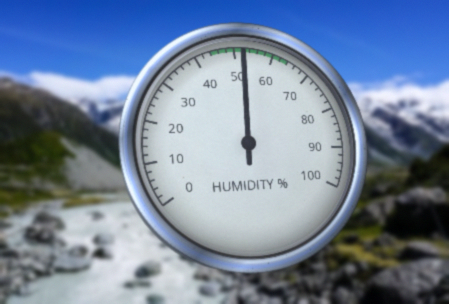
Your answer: 52 %
